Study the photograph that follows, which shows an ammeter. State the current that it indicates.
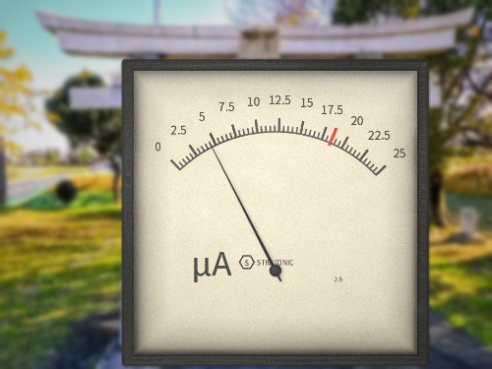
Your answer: 4.5 µA
